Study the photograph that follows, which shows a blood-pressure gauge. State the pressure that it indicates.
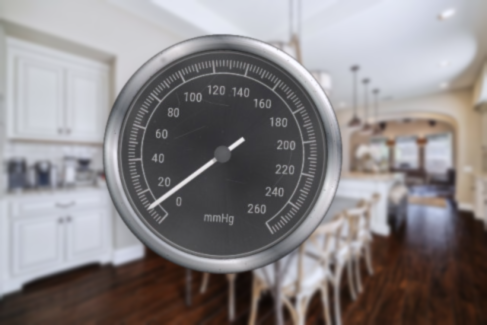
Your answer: 10 mmHg
